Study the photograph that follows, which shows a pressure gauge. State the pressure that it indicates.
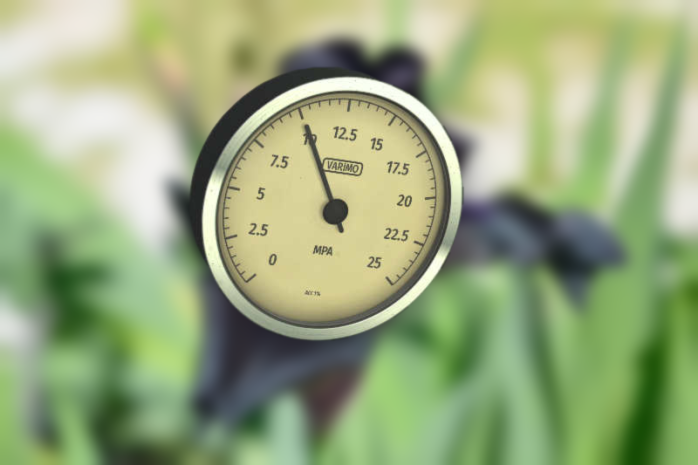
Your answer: 10 MPa
